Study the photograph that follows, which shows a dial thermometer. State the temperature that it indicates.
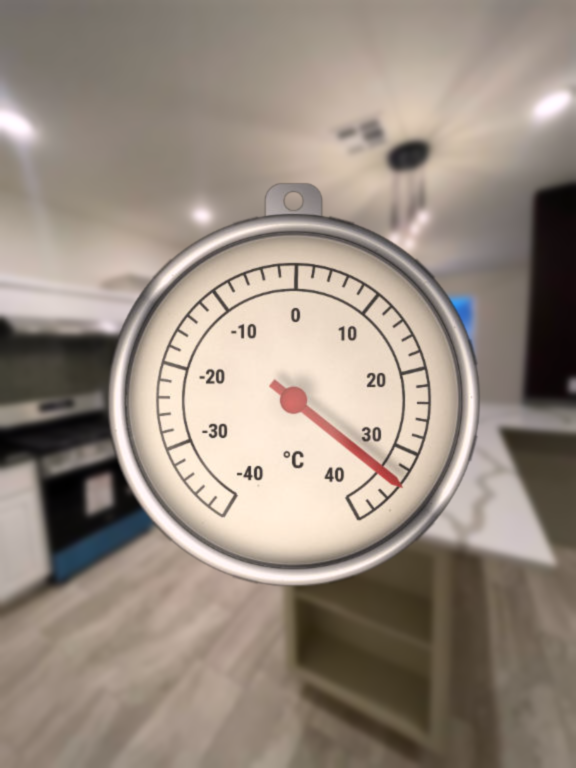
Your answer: 34 °C
